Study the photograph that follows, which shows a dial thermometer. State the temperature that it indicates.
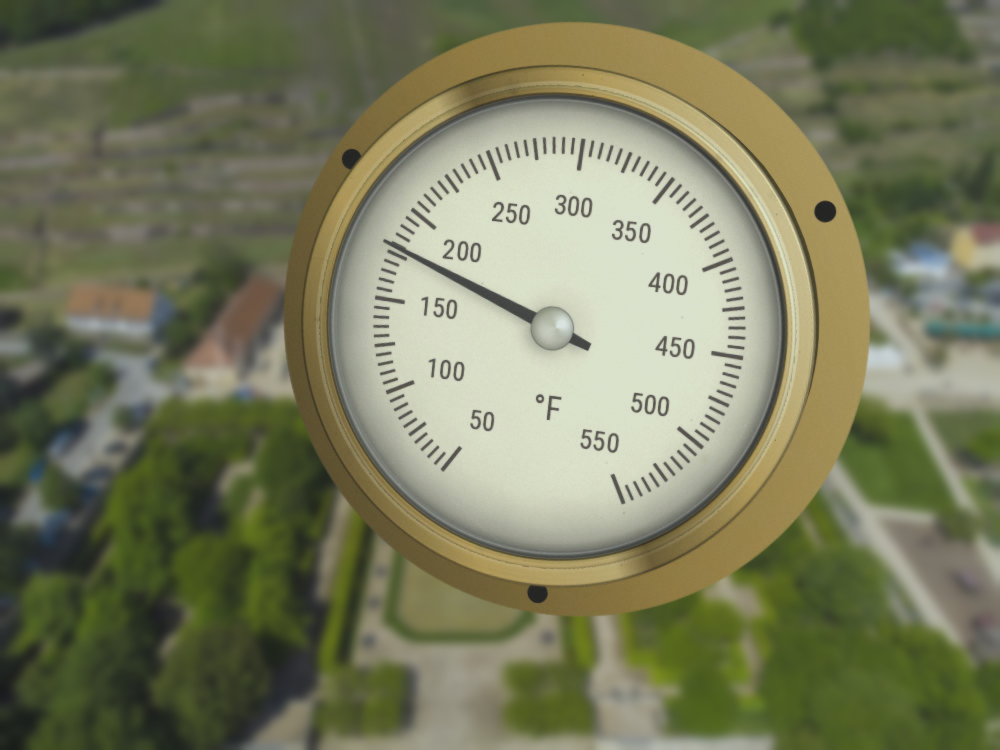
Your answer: 180 °F
